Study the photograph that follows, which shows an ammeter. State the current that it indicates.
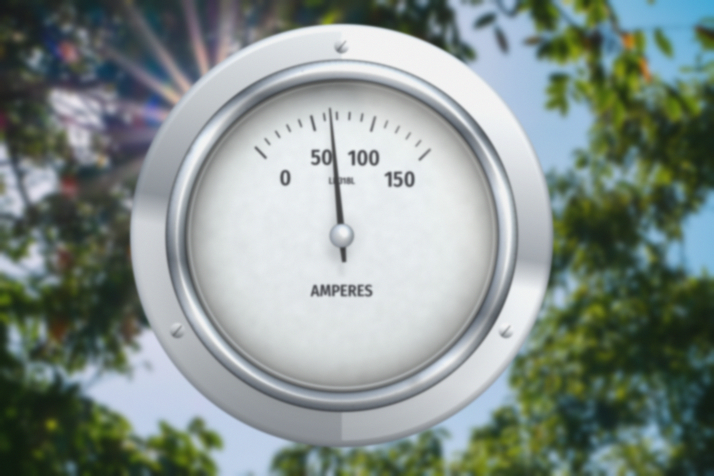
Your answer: 65 A
